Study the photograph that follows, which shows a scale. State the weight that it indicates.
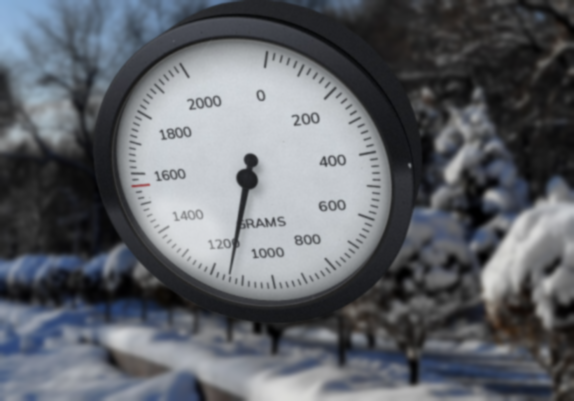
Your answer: 1140 g
